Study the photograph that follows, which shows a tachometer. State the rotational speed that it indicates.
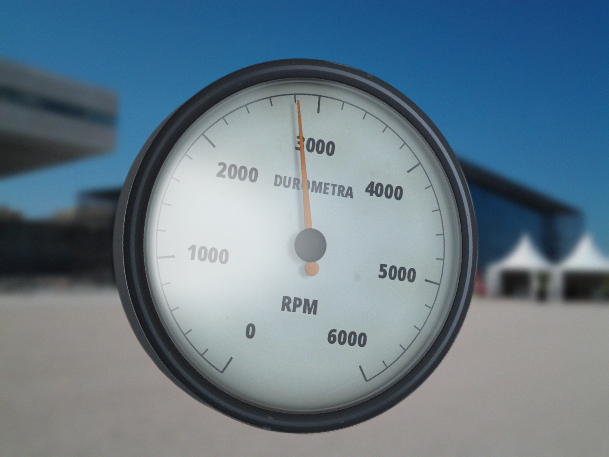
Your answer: 2800 rpm
